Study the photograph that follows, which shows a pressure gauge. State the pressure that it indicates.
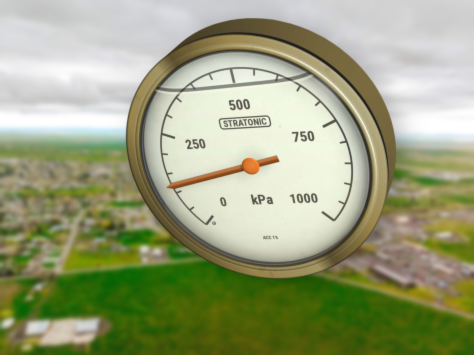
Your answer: 125 kPa
